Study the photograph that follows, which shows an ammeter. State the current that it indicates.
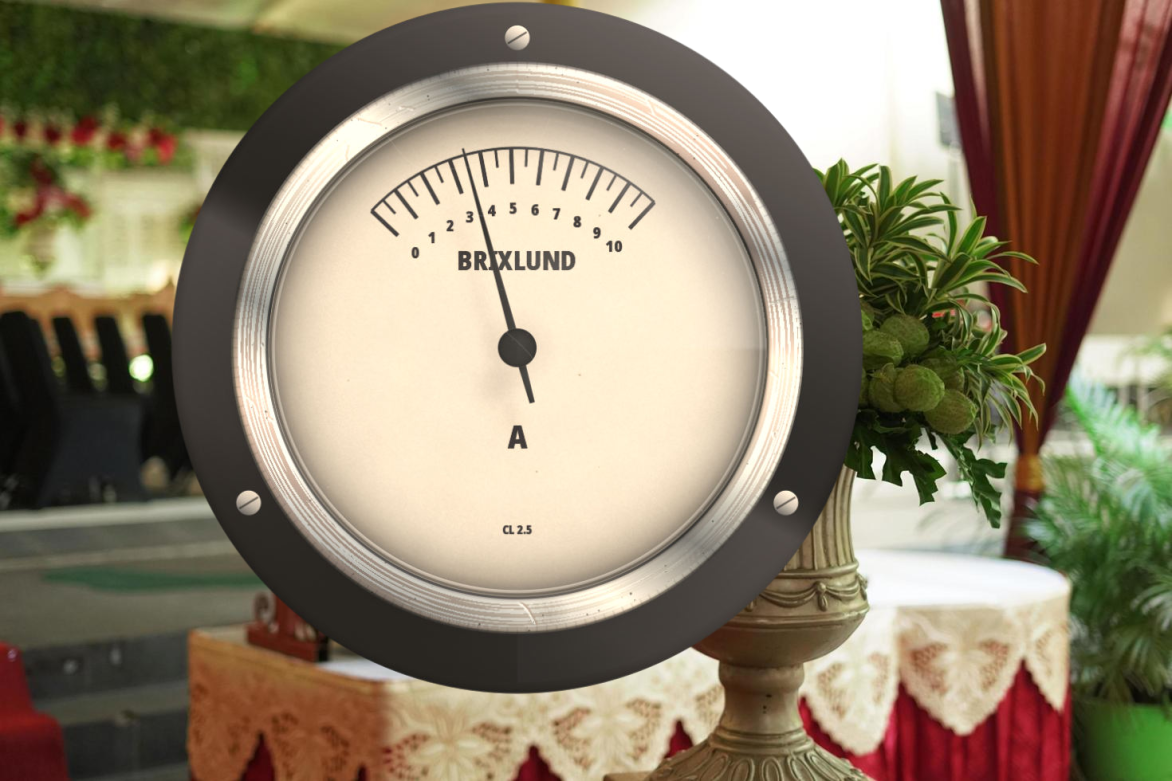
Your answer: 3.5 A
